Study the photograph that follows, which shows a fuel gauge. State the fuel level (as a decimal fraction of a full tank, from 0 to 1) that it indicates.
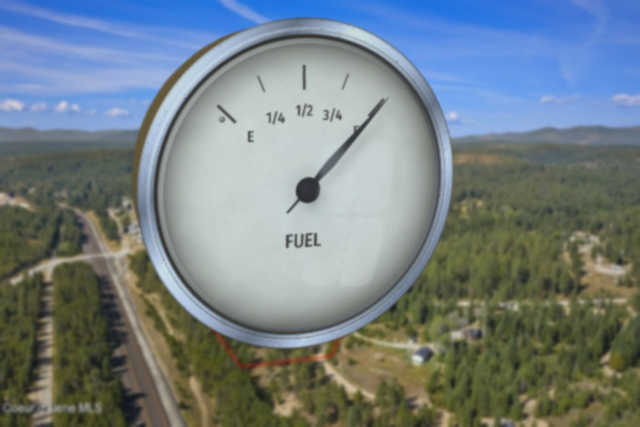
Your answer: 1
